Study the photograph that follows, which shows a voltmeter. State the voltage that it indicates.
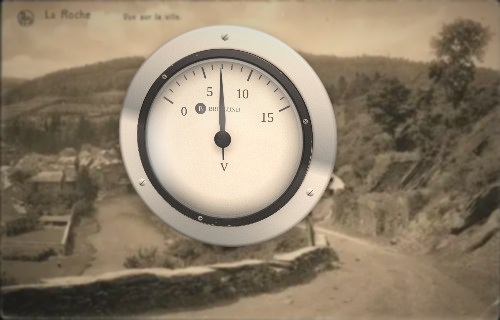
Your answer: 7 V
